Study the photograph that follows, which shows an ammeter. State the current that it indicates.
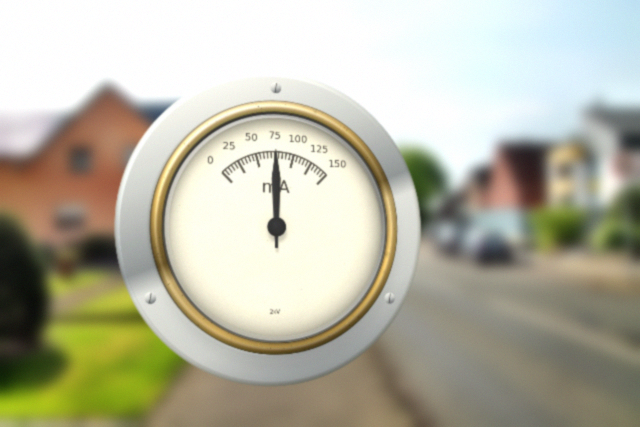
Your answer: 75 mA
